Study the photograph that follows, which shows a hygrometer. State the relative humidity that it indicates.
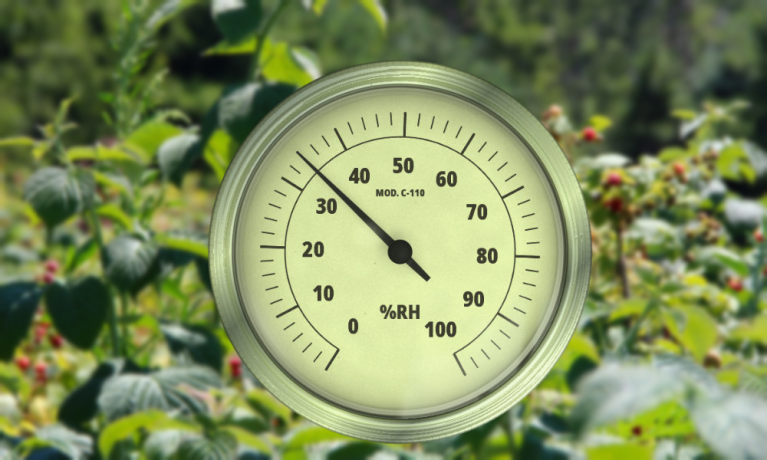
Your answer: 34 %
